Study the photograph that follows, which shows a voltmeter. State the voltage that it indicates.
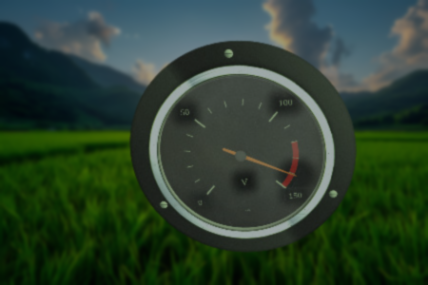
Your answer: 140 V
